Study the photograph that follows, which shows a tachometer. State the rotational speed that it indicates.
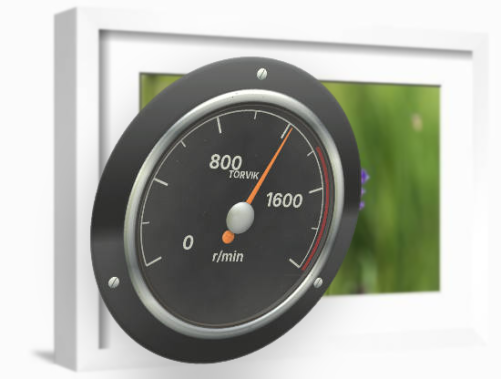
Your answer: 1200 rpm
